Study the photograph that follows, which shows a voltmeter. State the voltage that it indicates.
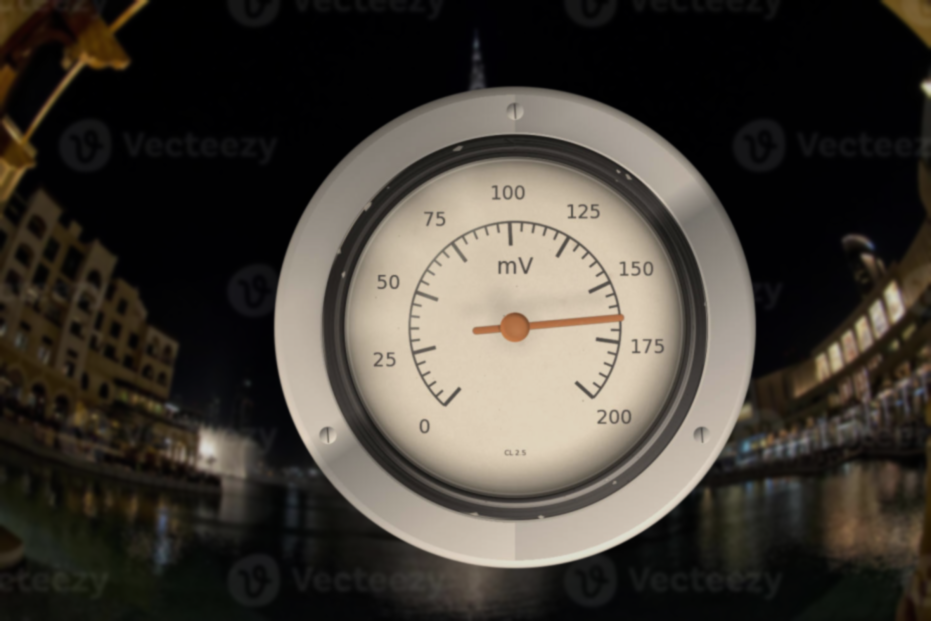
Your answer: 165 mV
